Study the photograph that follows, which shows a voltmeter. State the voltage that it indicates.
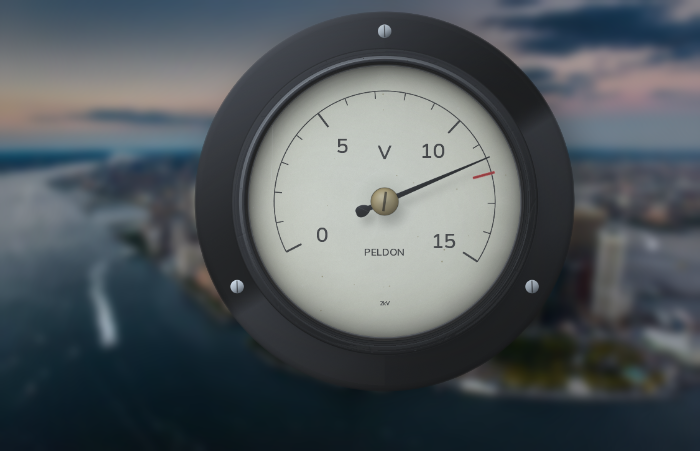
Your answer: 11.5 V
